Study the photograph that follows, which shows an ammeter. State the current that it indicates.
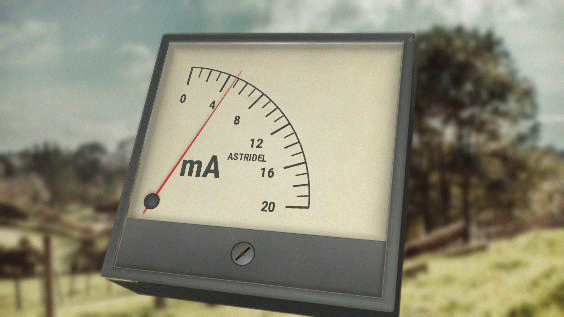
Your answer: 5 mA
